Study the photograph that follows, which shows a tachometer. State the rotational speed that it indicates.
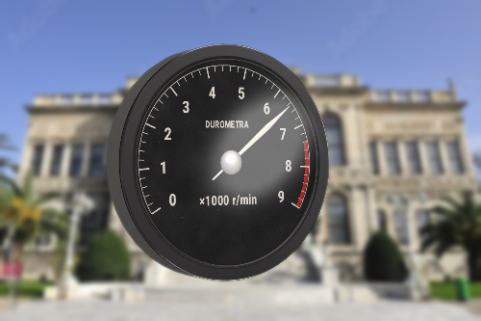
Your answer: 6400 rpm
